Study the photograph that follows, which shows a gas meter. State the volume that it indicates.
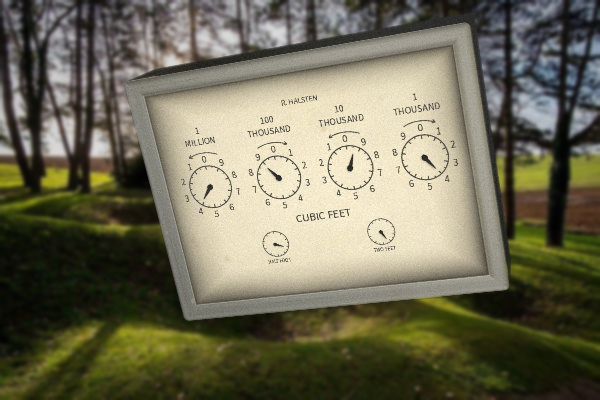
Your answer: 389400 ft³
